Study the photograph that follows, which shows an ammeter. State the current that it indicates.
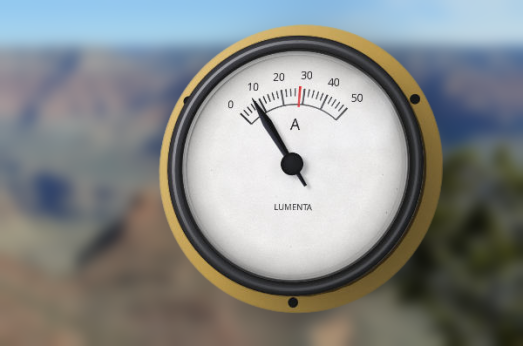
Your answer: 8 A
